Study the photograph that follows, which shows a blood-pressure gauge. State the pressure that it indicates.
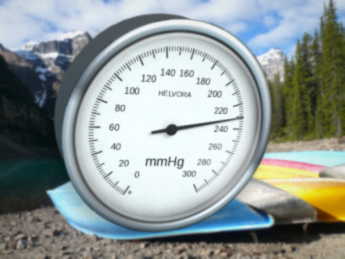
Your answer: 230 mmHg
